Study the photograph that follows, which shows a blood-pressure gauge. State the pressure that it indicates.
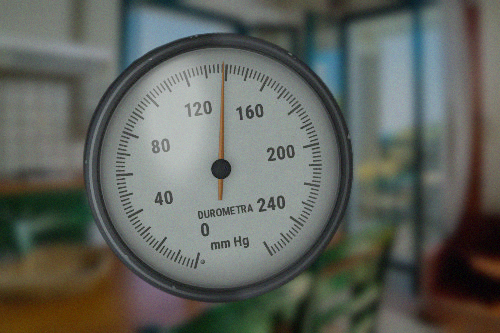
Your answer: 138 mmHg
